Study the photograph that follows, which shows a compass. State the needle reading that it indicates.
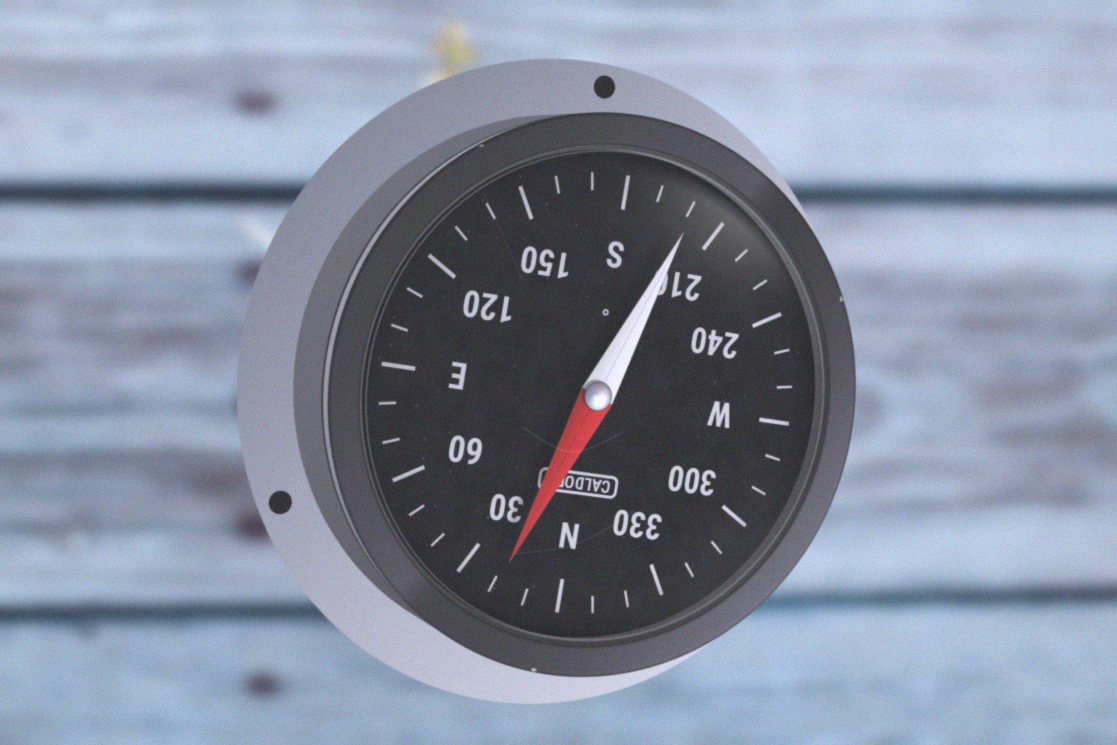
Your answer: 20 °
